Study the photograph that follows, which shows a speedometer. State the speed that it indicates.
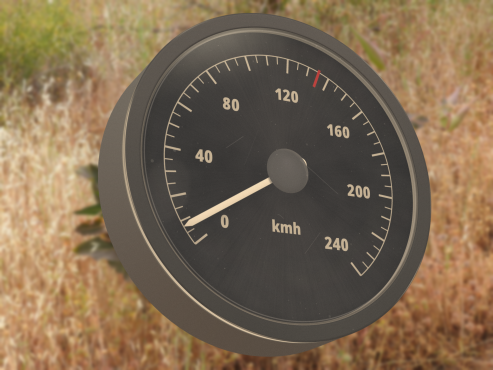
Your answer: 7.5 km/h
